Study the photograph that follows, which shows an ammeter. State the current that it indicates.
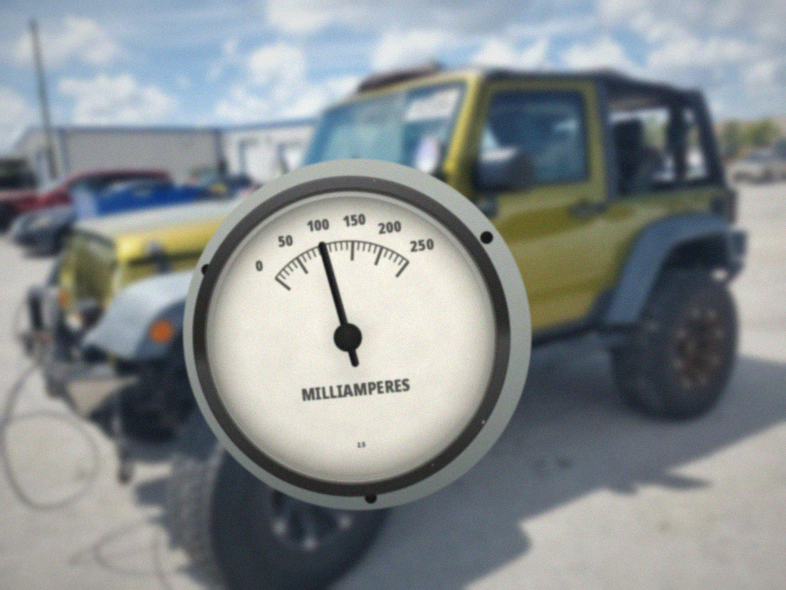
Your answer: 100 mA
